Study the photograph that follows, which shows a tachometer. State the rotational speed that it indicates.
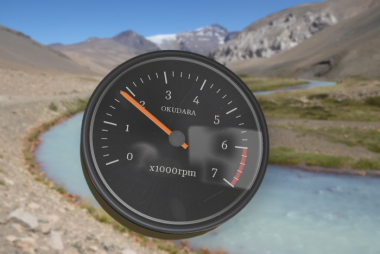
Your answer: 1800 rpm
